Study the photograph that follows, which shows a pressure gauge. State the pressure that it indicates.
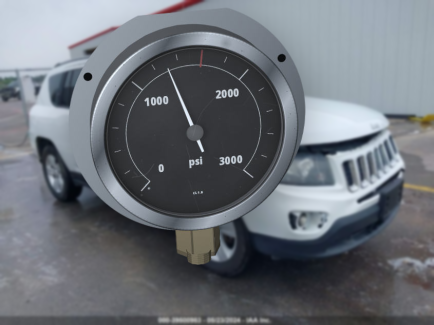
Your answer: 1300 psi
